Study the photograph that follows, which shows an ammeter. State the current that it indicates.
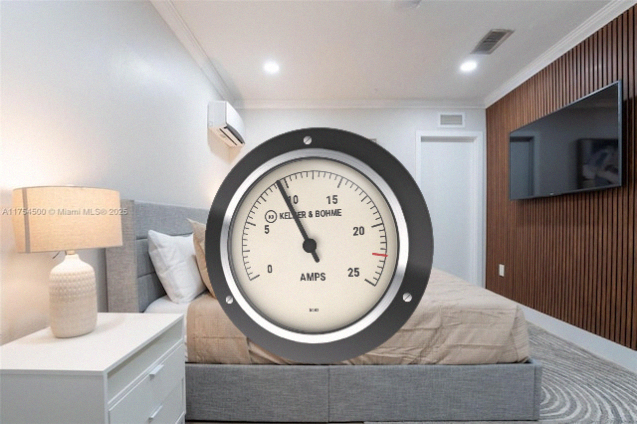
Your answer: 9.5 A
